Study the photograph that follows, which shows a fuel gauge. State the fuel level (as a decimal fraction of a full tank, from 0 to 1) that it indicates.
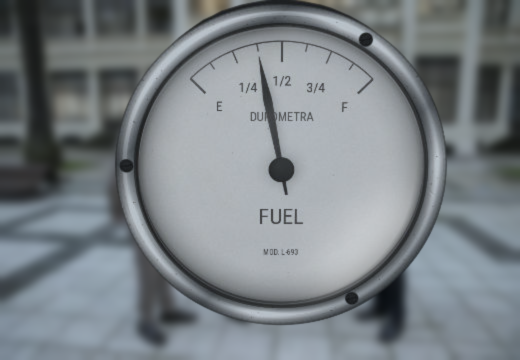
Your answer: 0.375
